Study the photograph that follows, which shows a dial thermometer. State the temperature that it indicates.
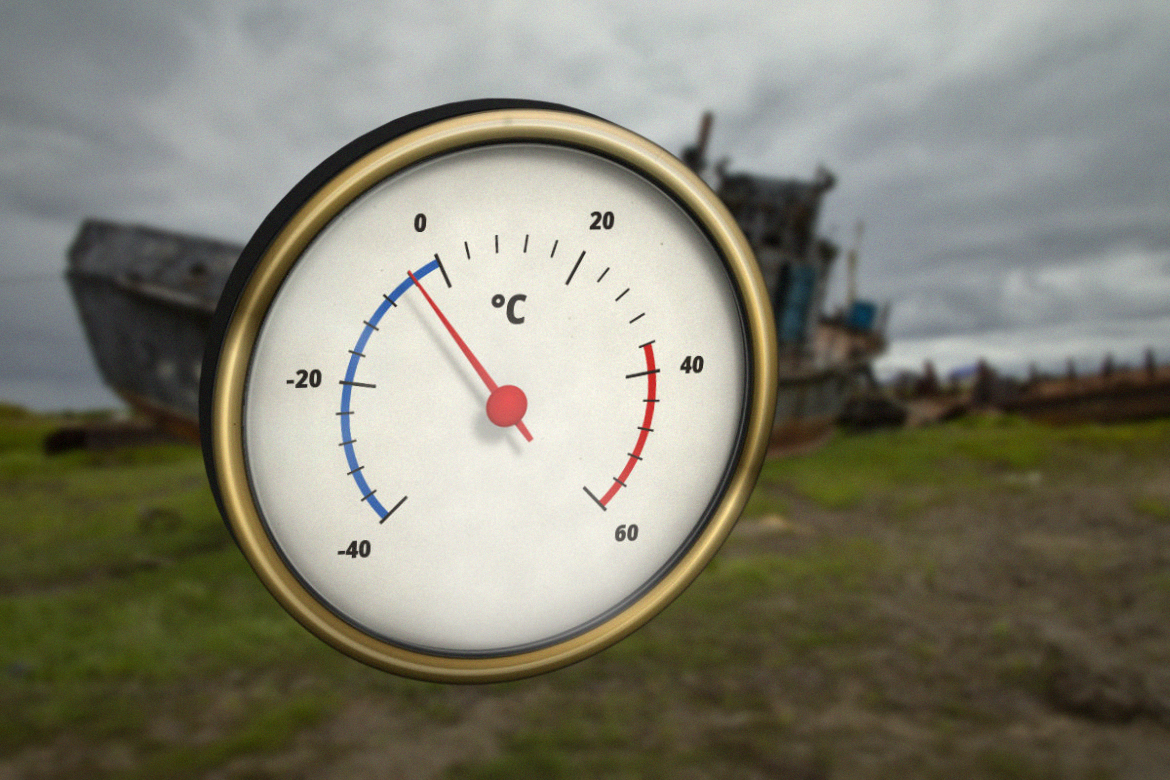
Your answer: -4 °C
